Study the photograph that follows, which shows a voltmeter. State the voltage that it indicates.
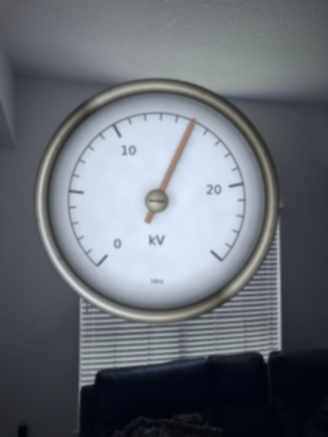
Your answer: 15 kV
